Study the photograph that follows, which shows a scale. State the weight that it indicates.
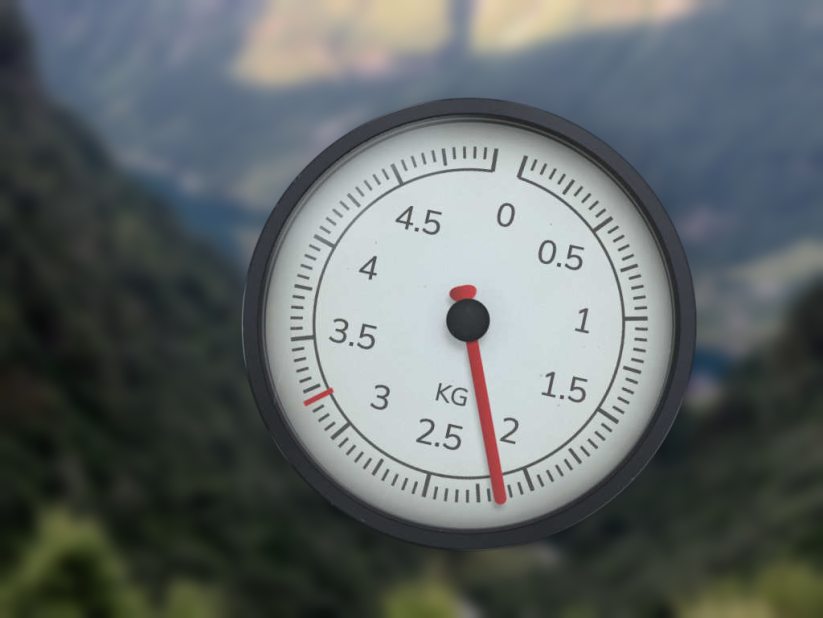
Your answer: 2.15 kg
